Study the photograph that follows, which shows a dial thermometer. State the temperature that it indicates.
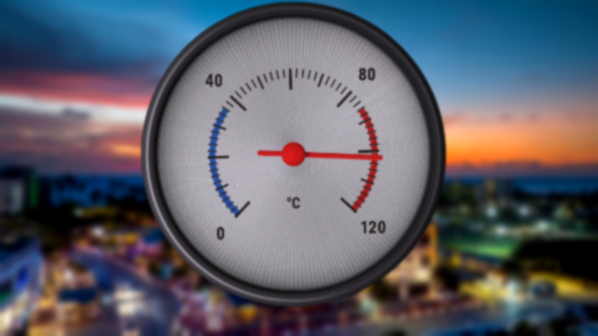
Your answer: 102 °C
